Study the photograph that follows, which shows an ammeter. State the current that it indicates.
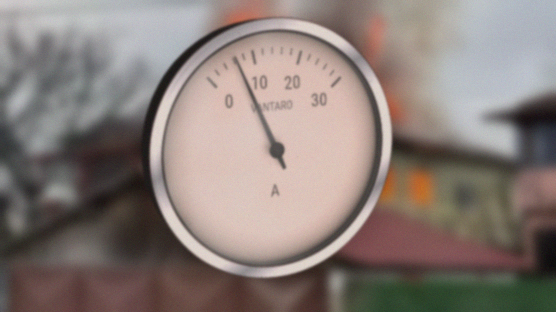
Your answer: 6 A
